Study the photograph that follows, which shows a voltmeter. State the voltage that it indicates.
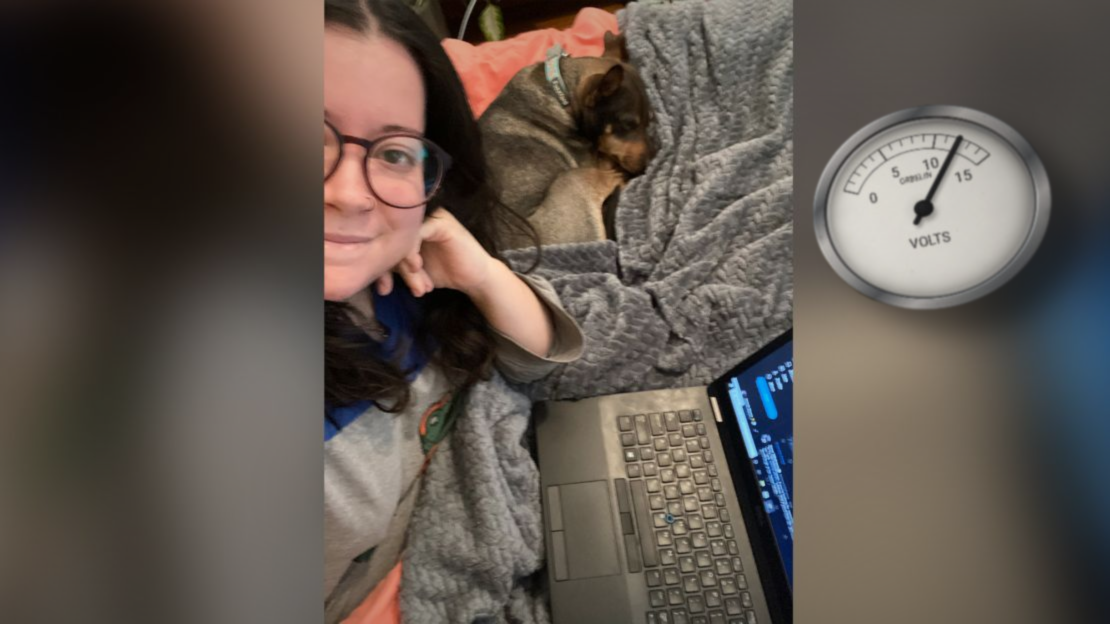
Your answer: 12 V
